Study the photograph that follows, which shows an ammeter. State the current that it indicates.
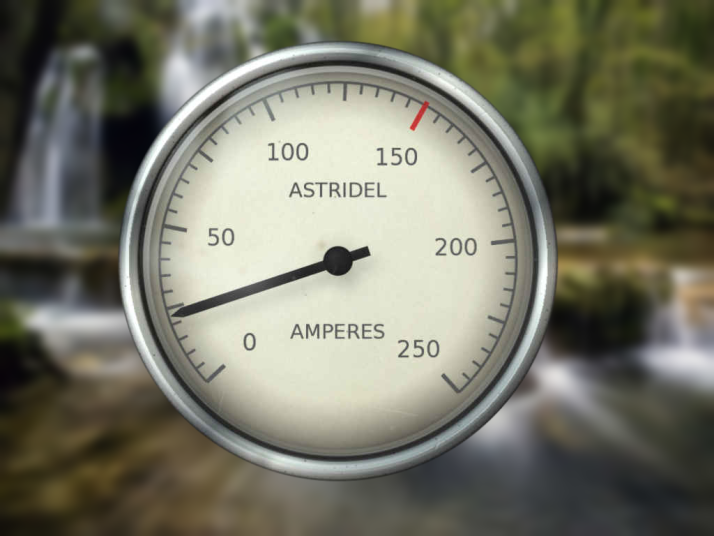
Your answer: 22.5 A
